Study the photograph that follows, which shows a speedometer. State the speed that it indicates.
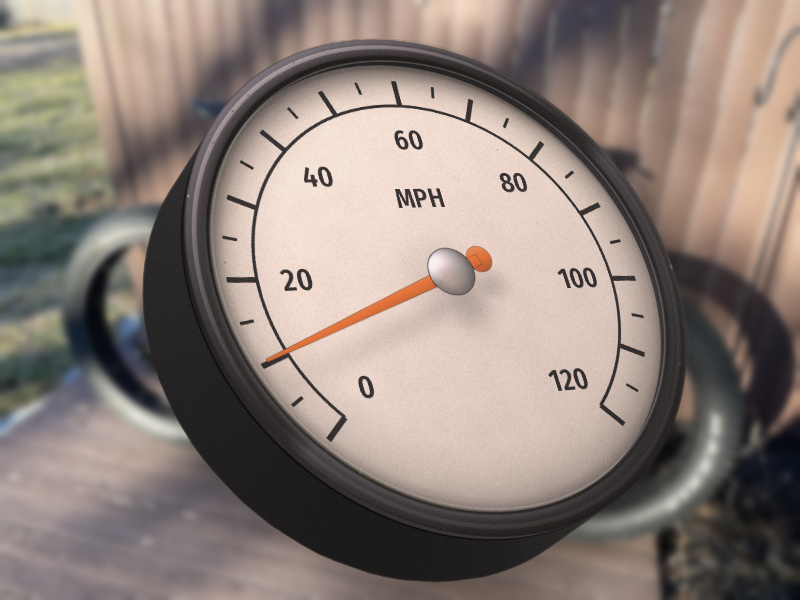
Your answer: 10 mph
